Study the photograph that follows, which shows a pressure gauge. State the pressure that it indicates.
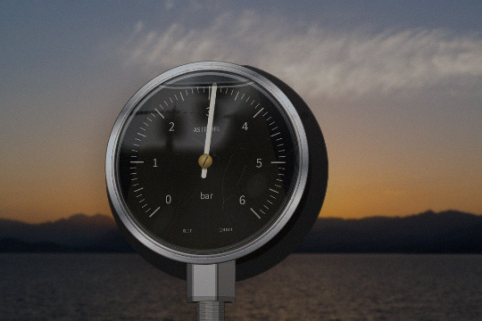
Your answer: 3.1 bar
